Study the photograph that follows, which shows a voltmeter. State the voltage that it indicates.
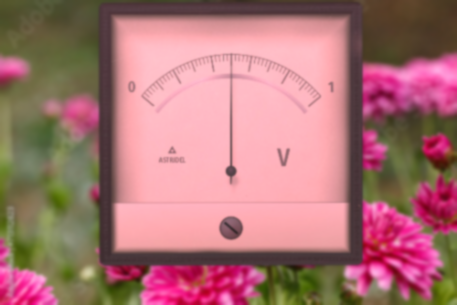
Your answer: 0.5 V
